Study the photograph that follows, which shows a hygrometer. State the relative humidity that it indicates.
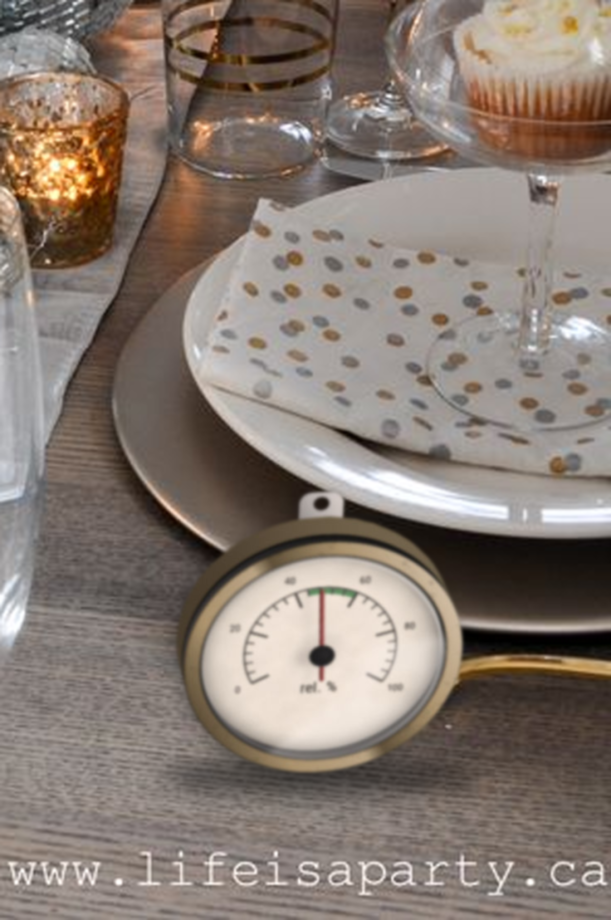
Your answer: 48 %
